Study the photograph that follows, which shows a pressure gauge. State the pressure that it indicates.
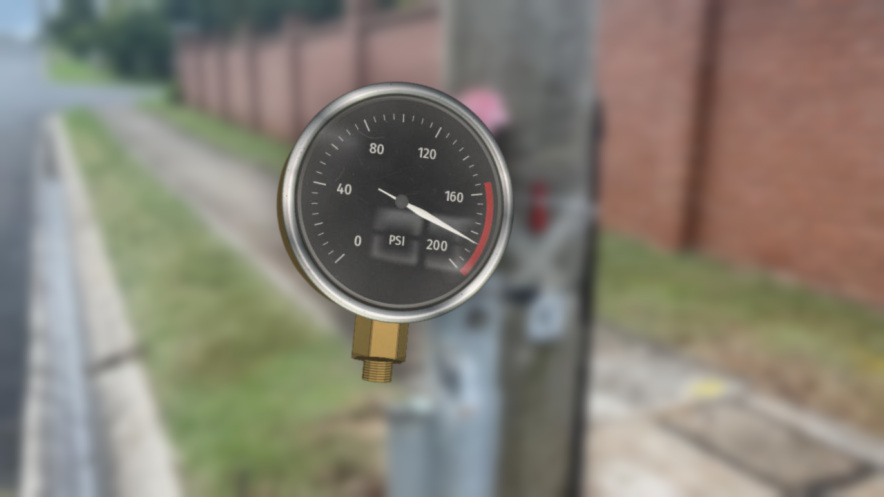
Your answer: 185 psi
